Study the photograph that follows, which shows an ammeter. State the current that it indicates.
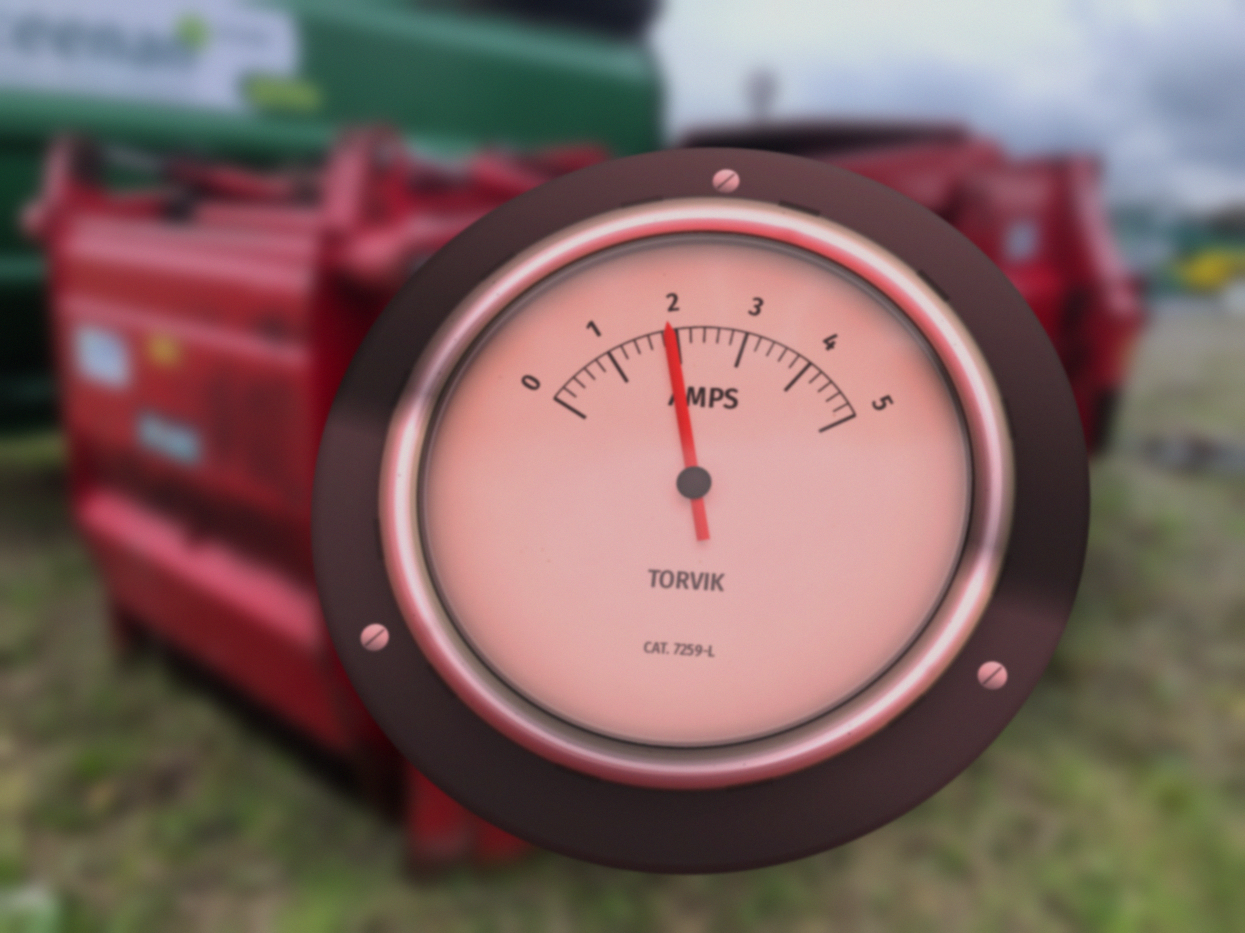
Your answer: 1.9 A
